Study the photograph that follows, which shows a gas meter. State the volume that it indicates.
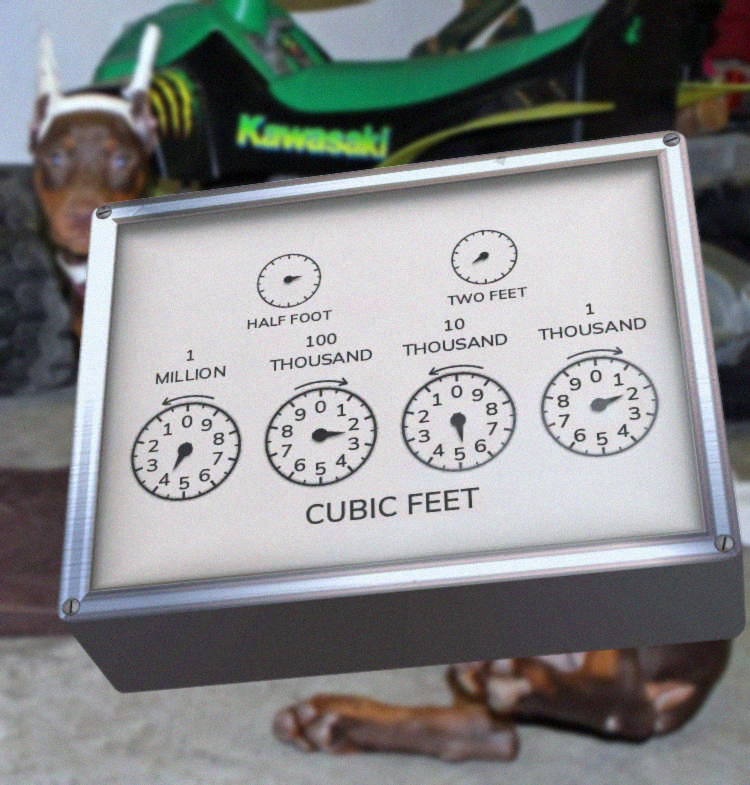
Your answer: 425200 ft³
